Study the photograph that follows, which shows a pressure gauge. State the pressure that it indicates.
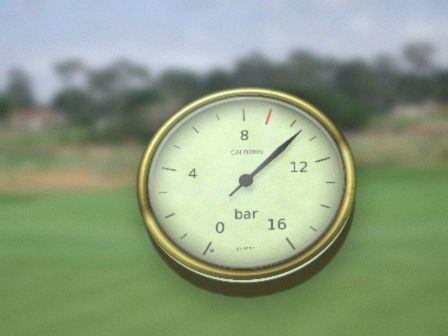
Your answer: 10.5 bar
